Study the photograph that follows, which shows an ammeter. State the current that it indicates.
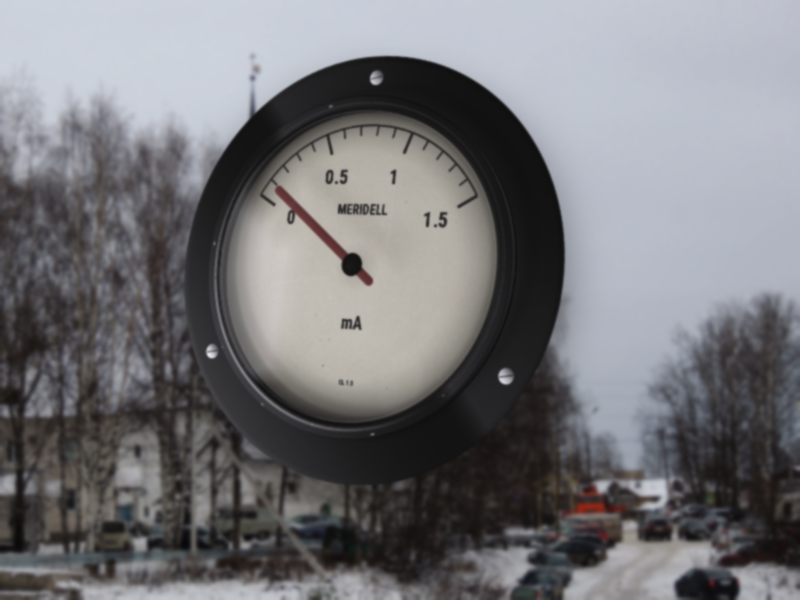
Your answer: 0.1 mA
